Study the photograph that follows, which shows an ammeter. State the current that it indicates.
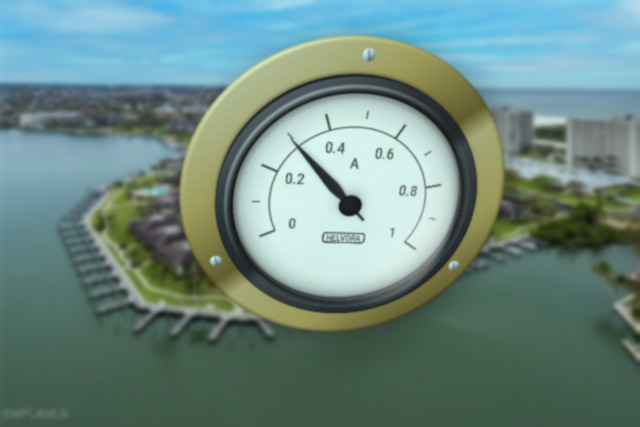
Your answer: 0.3 A
